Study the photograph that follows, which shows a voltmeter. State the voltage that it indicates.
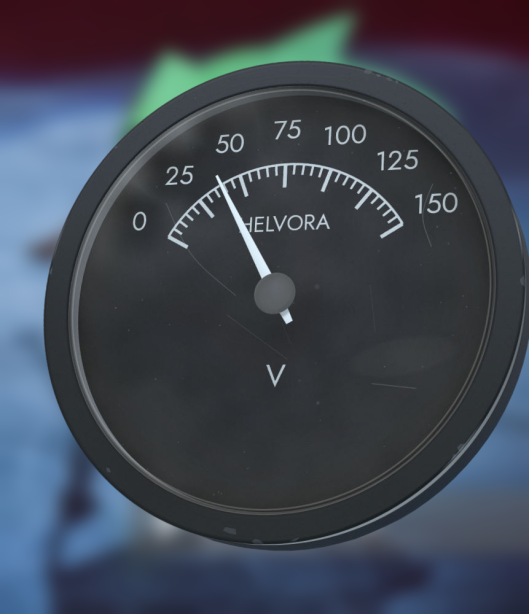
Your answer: 40 V
